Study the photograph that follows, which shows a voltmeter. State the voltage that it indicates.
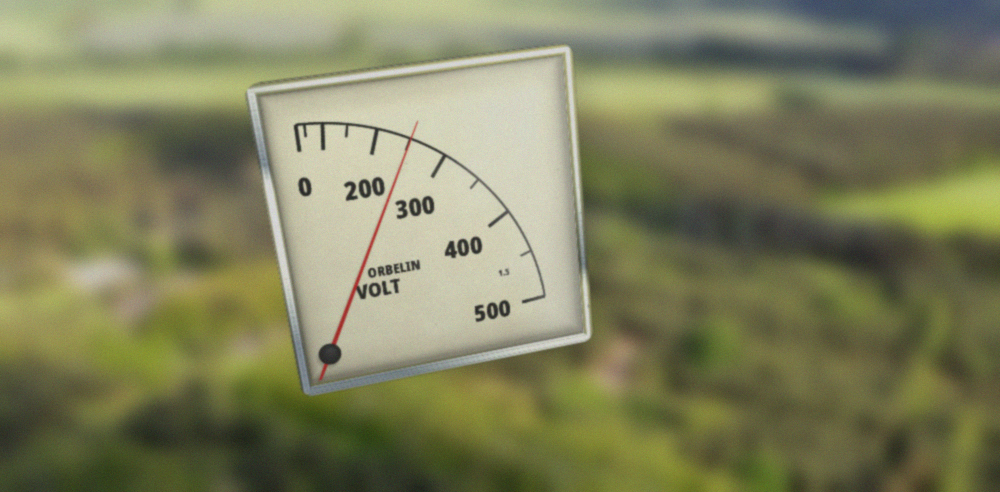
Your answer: 250 V
